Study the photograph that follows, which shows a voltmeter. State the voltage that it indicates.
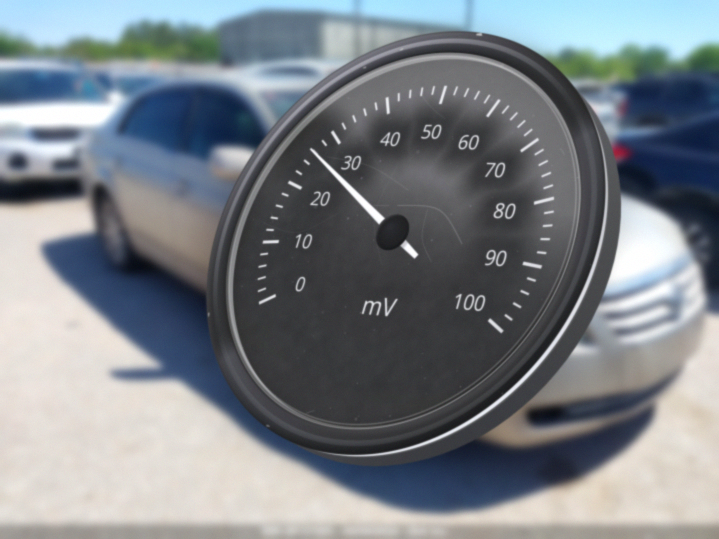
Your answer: 26 mV
